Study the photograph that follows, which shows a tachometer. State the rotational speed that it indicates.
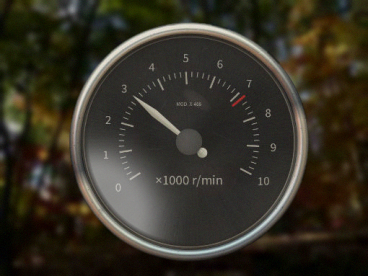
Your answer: 3000 rpm
